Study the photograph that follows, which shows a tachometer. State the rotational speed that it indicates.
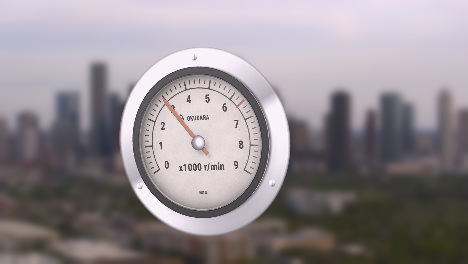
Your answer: 3000 rpm
